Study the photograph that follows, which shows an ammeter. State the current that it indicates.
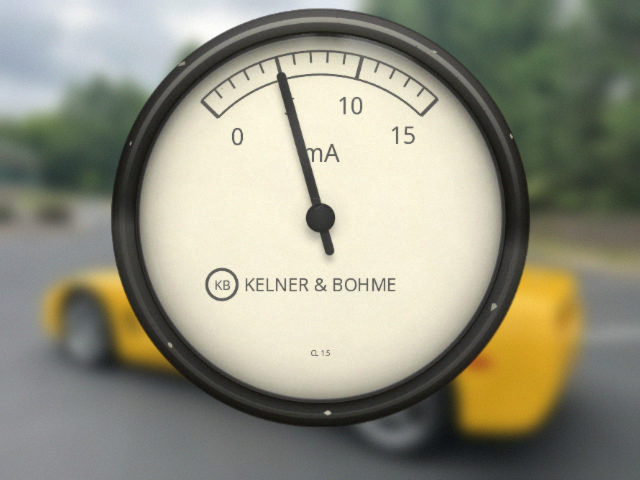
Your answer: 5 mA
